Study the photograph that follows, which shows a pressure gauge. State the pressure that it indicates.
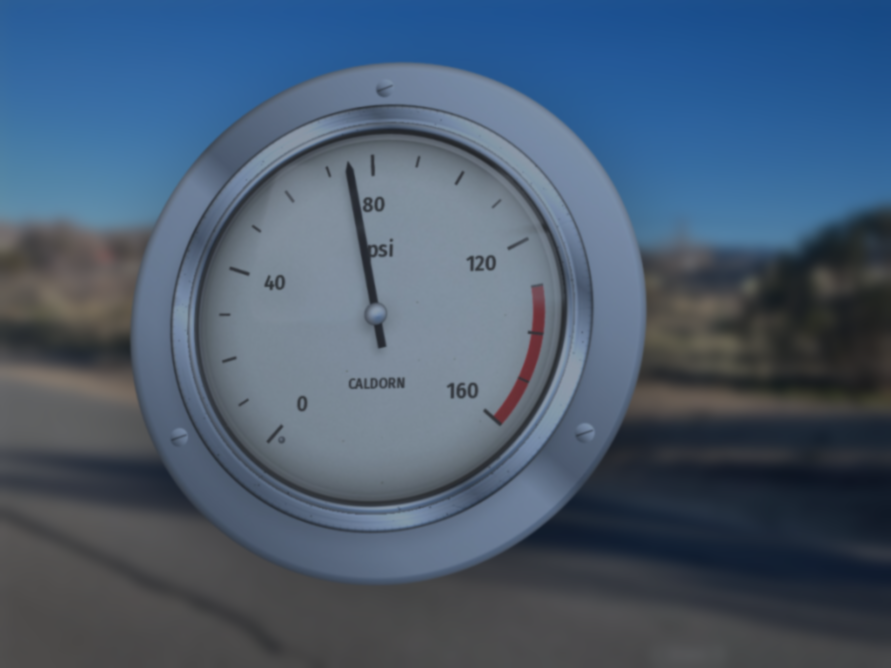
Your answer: 75 psi
